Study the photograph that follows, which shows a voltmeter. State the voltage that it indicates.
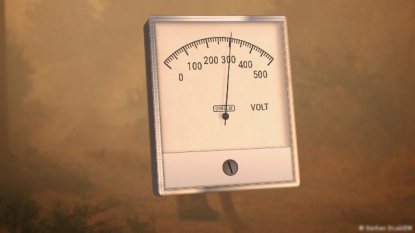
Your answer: 300 V
